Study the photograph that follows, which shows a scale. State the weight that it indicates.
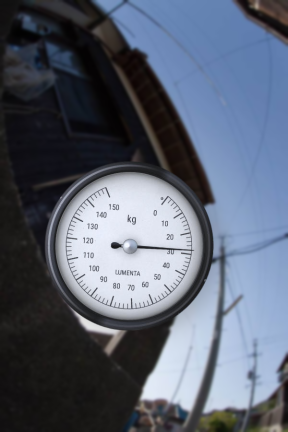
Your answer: 28 kg
